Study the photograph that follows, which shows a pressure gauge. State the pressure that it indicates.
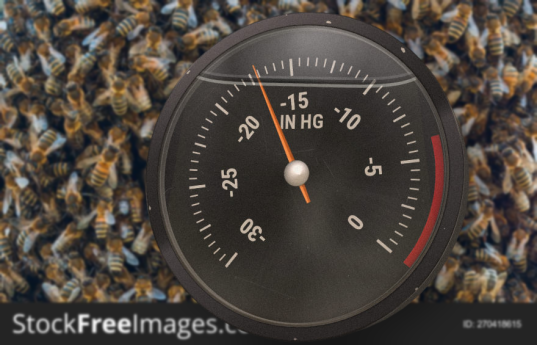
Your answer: -17 inHg
